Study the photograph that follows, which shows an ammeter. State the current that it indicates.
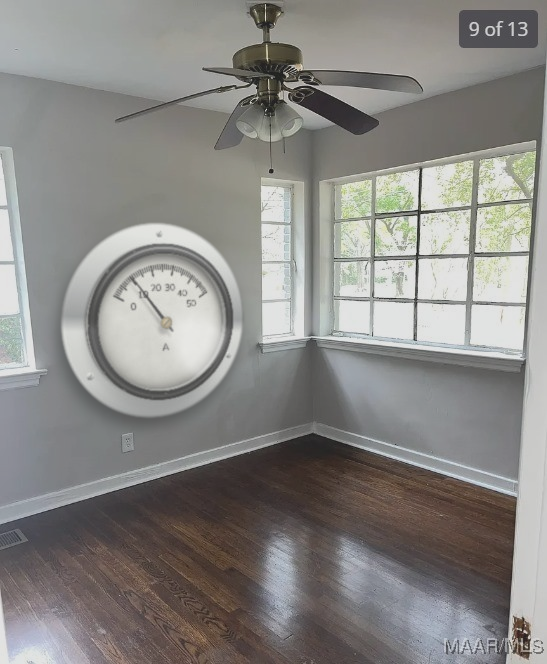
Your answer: 10 A
